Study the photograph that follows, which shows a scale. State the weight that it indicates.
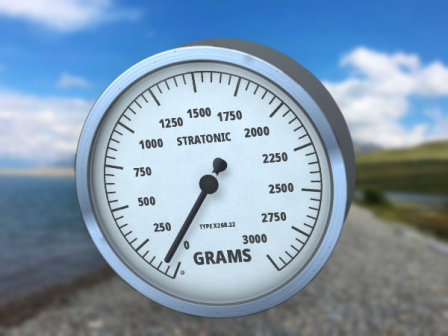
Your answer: 75 g
